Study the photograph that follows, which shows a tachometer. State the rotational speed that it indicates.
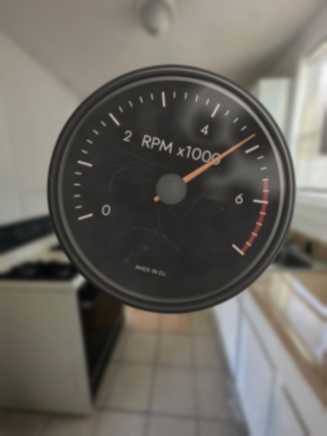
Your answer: 4800 rpm
